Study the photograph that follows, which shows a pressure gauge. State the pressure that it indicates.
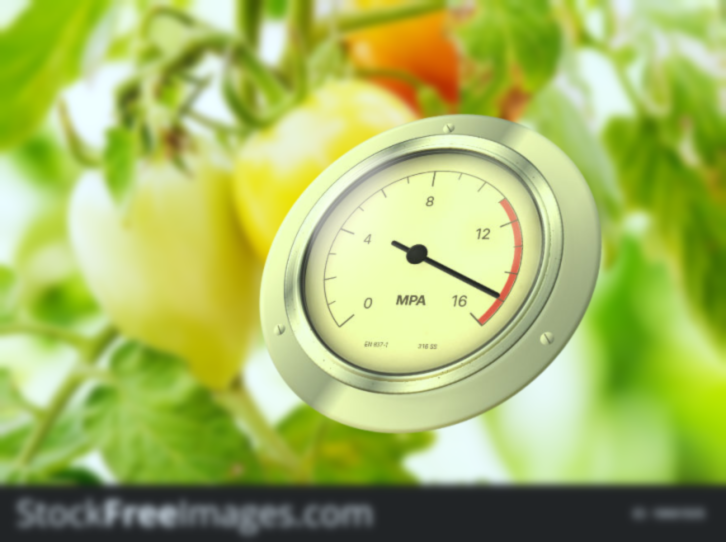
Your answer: 15 MPa
